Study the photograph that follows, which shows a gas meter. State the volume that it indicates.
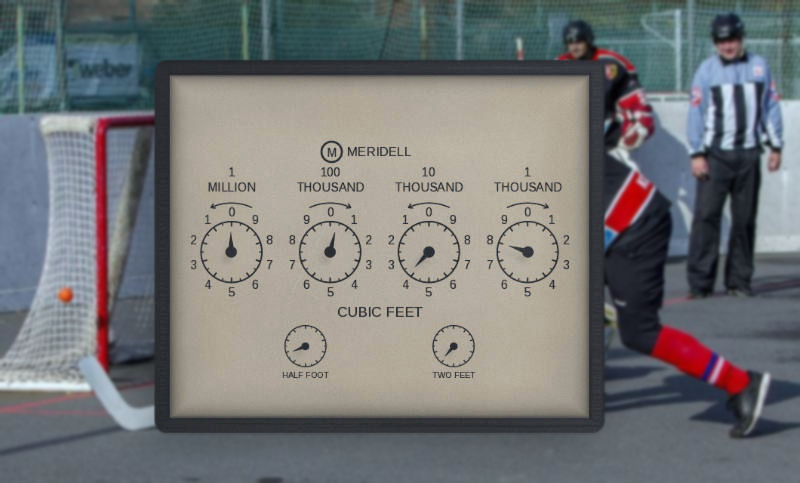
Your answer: 3800 ft³
